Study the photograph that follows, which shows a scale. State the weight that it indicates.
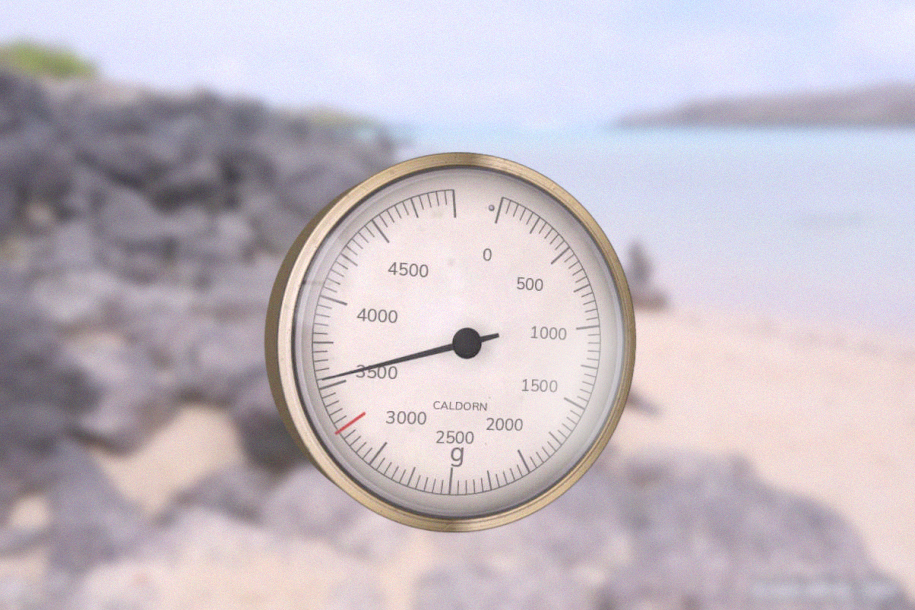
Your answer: 3550 g
